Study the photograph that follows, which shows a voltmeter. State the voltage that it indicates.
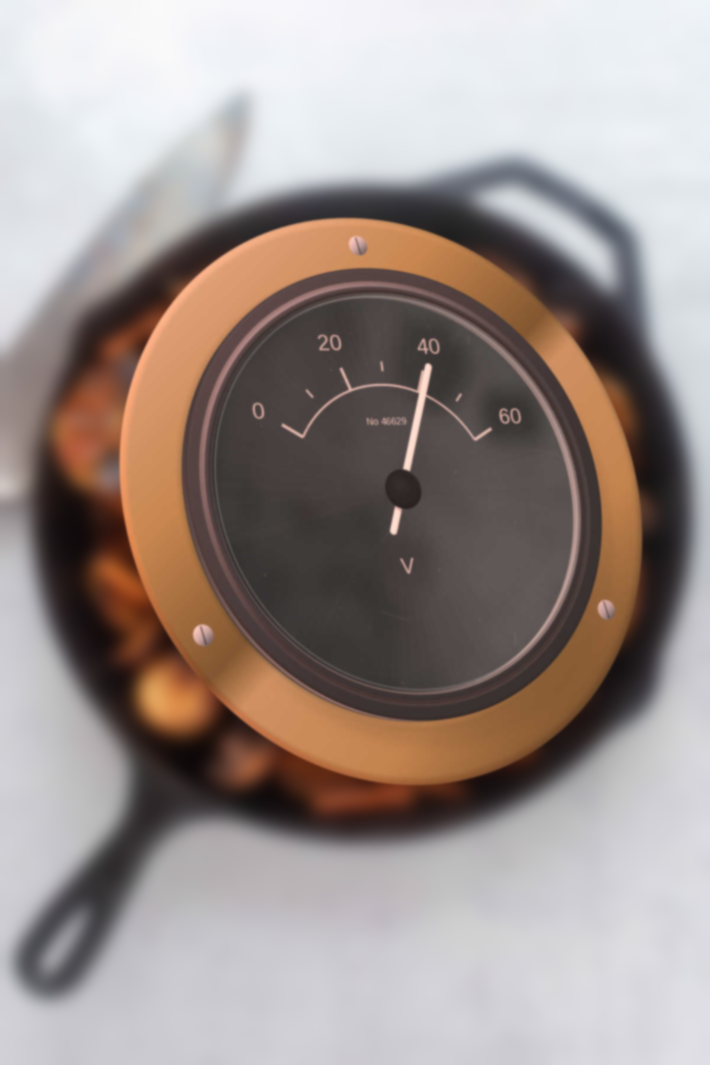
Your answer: 40 V
